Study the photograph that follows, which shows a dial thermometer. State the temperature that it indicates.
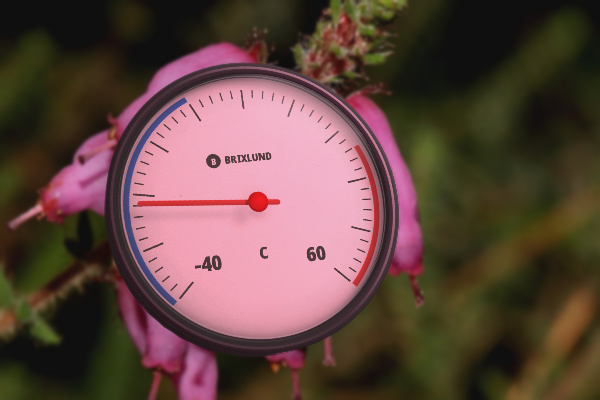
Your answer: -22 °C
